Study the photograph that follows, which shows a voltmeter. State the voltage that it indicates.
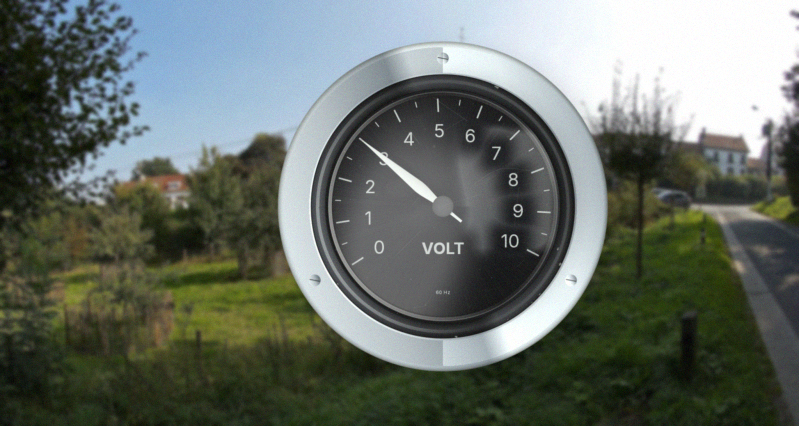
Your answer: 3 V
